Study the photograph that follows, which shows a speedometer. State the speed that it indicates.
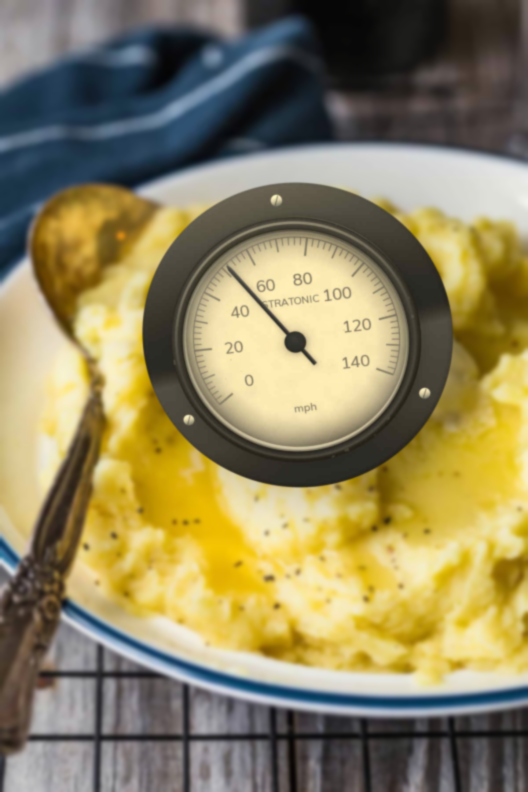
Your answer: 52 mph
